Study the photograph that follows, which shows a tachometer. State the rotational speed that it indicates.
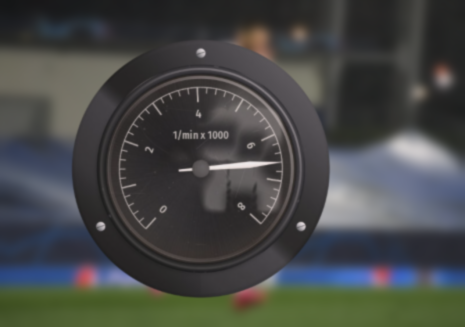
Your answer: 6600 rpm
